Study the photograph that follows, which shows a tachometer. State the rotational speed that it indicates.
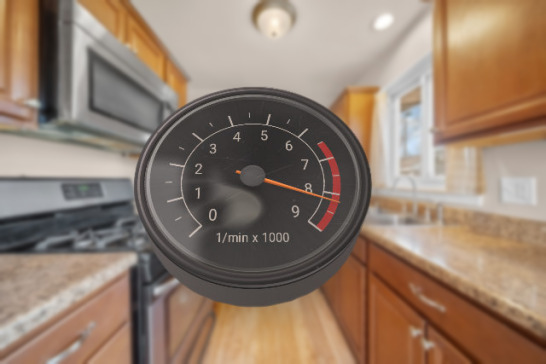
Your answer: 8250 rpm
